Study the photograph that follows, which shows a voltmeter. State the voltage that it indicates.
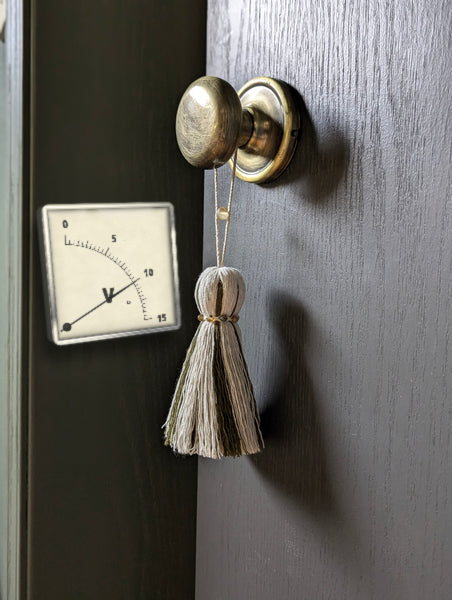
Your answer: 10 V
